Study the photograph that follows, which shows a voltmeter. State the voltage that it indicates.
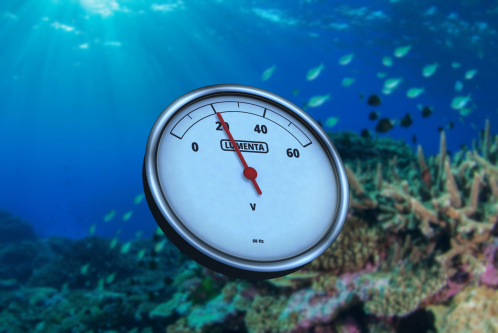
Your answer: 20 V
